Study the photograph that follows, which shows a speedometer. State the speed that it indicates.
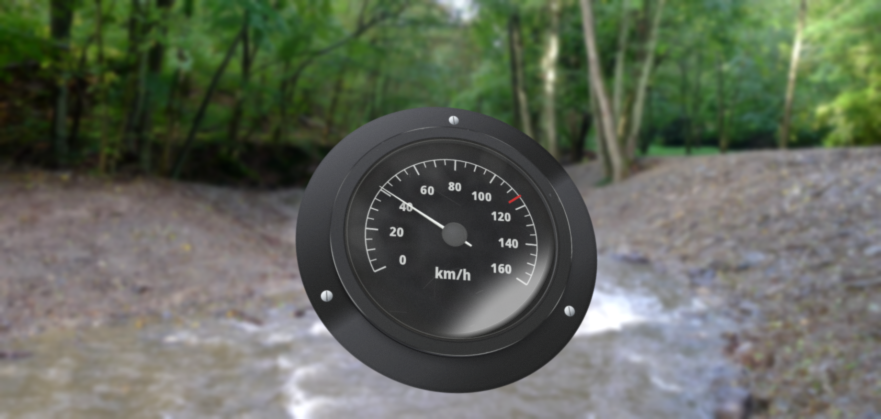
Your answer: 40 km/h
